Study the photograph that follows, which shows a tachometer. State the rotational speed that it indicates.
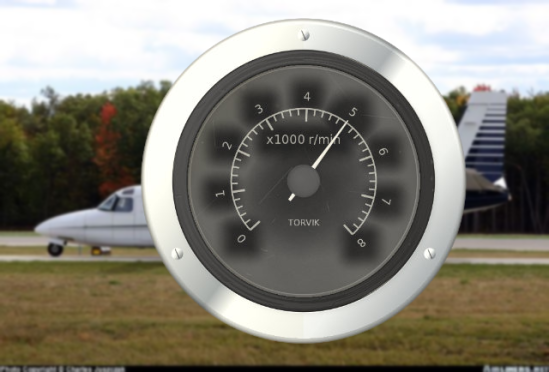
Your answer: 5000 rpm
